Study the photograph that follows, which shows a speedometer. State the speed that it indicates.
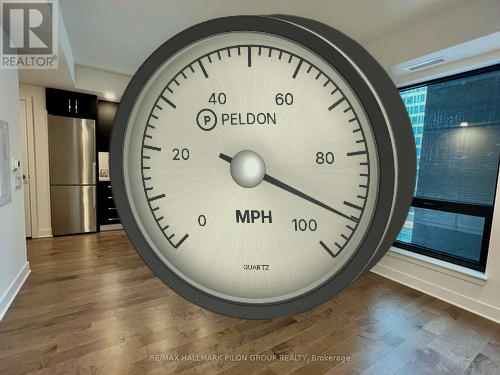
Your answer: 92 mph
